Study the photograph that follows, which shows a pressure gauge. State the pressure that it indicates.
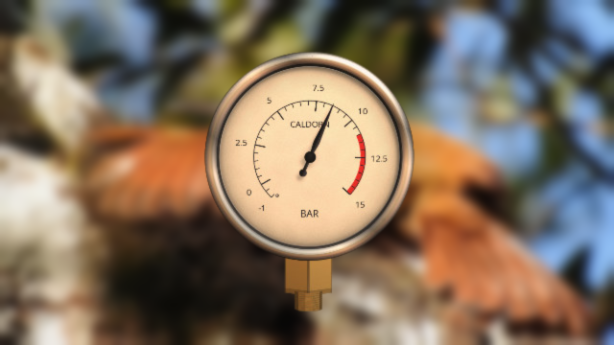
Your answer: 8.5 bar
